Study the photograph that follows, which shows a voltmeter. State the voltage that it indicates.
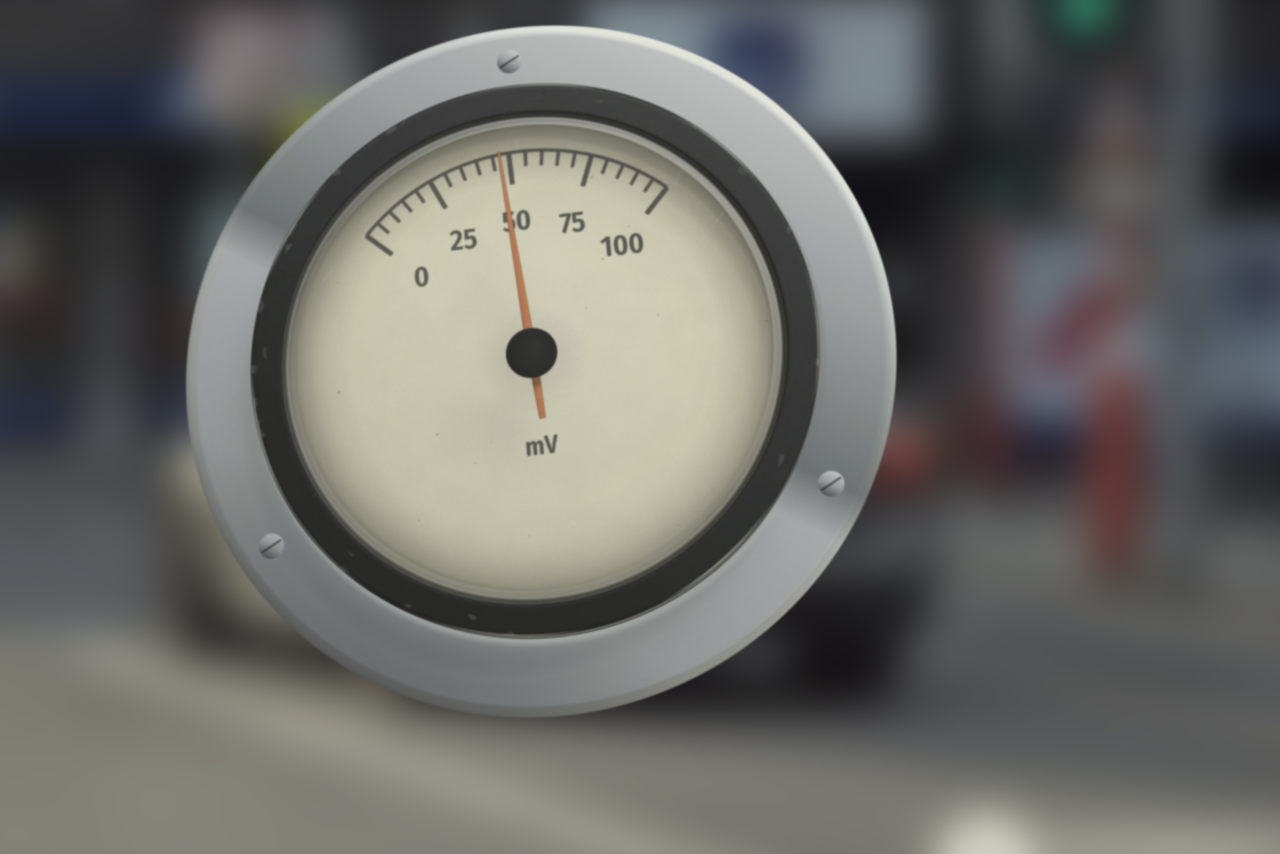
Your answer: 47.5 mV
